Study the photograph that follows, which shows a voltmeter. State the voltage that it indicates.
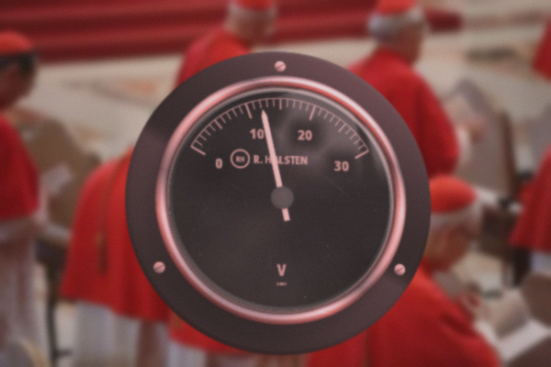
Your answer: 12 V
